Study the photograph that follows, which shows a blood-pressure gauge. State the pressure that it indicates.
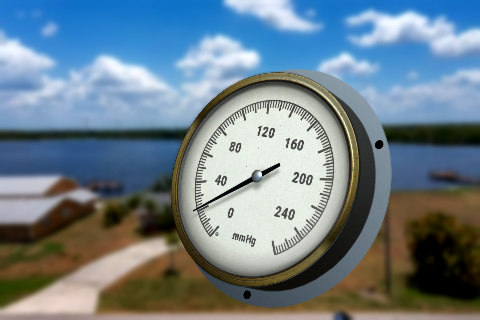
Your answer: 20 mmHg
